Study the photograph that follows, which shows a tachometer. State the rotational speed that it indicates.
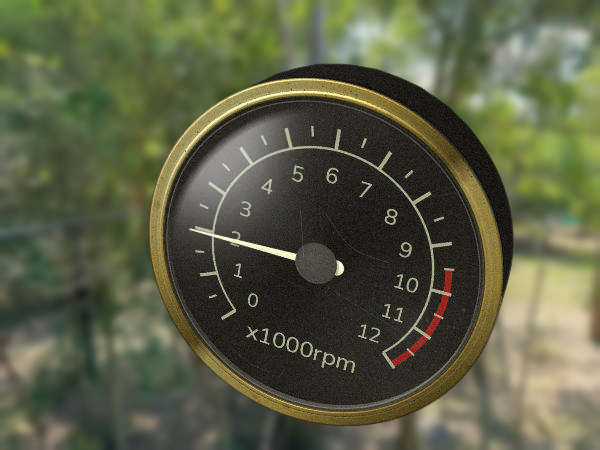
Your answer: 2000 rpm
